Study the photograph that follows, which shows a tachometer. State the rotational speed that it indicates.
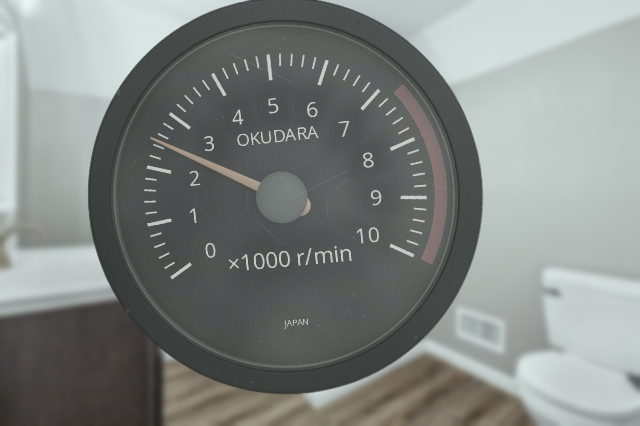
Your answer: 2500 rpm
